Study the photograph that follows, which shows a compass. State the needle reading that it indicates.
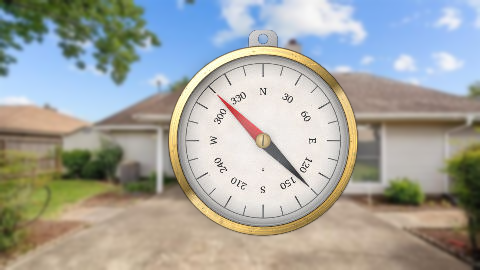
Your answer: 315 °
